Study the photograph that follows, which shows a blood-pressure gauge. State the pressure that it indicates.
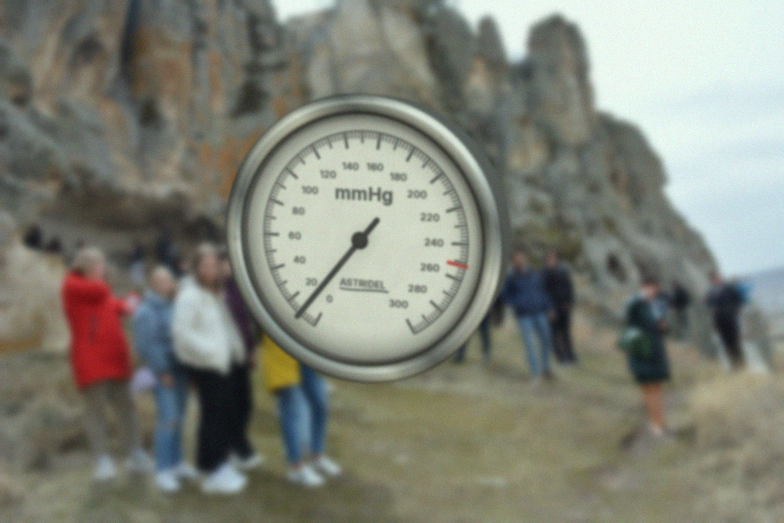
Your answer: 10 mmHg
